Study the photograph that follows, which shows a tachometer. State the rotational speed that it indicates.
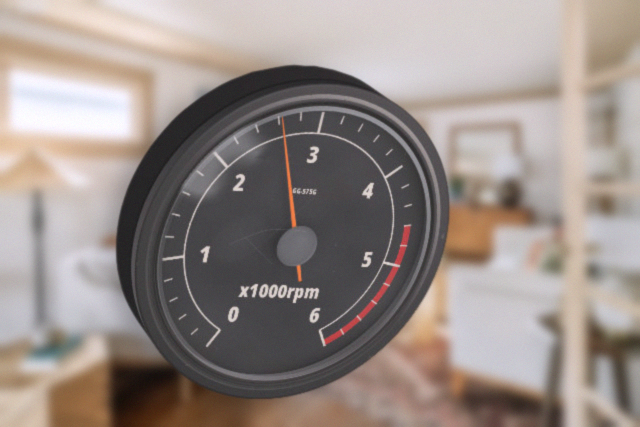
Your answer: 2600 rpm
